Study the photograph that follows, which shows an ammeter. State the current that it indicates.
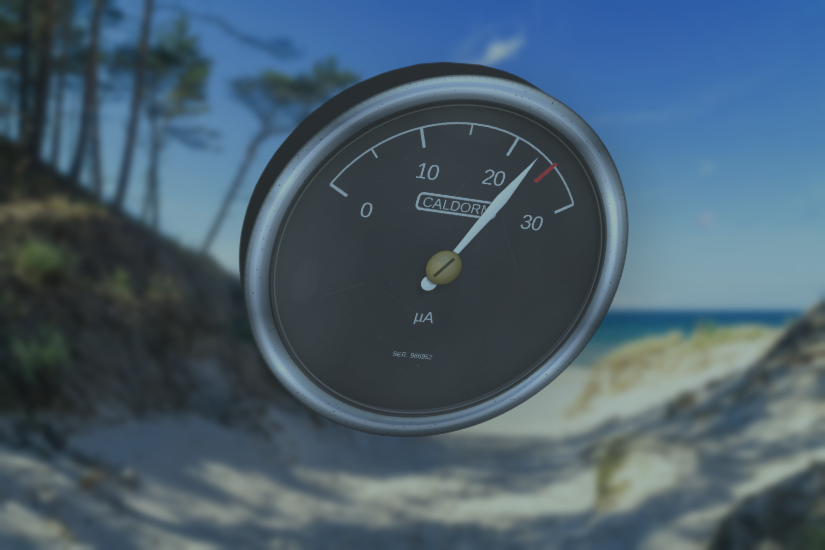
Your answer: 22.5 µA
